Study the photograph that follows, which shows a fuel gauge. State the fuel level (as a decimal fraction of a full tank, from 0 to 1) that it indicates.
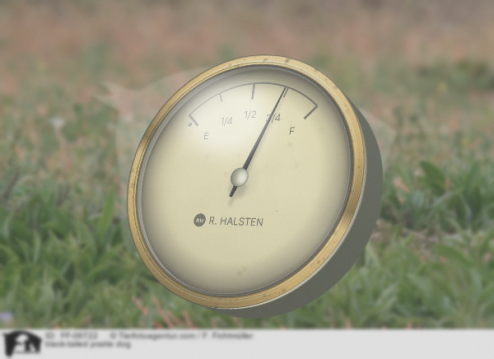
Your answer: 0.75
